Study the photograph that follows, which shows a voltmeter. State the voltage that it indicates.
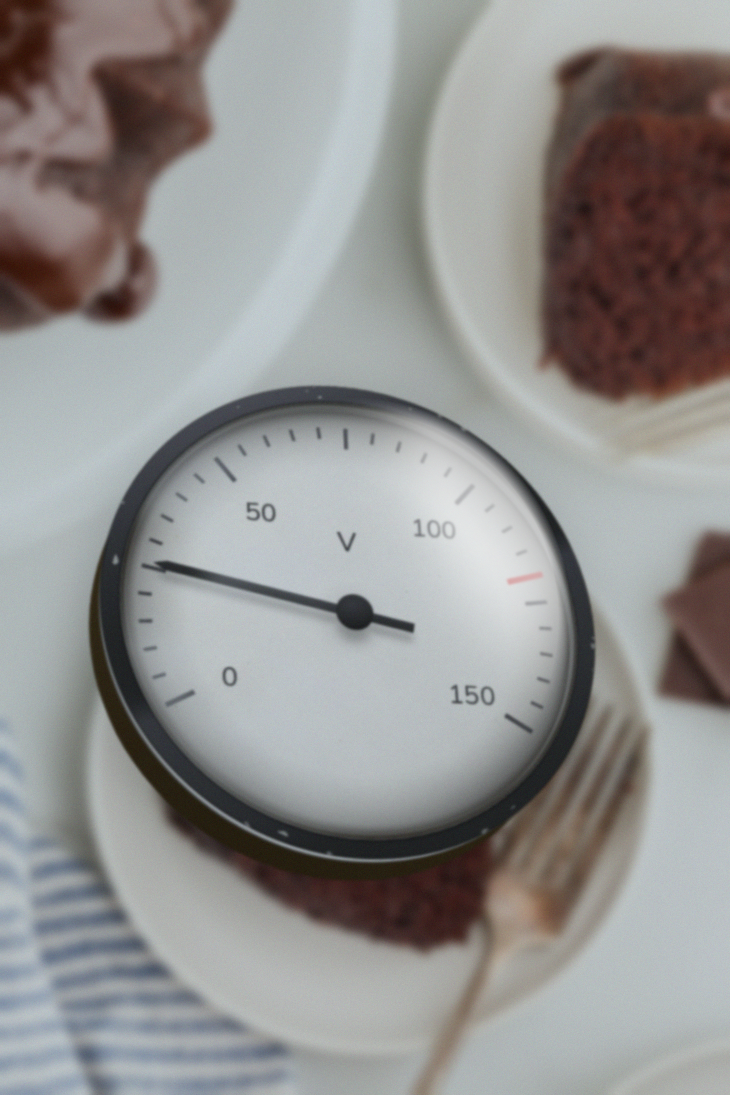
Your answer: 25 V
